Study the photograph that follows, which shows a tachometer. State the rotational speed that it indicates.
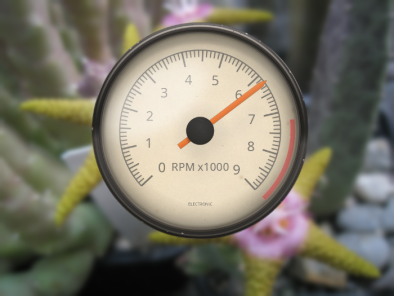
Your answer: 6200 rpm
